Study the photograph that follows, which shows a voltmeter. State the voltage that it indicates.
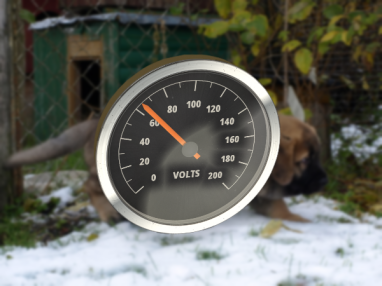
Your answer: 65 V
